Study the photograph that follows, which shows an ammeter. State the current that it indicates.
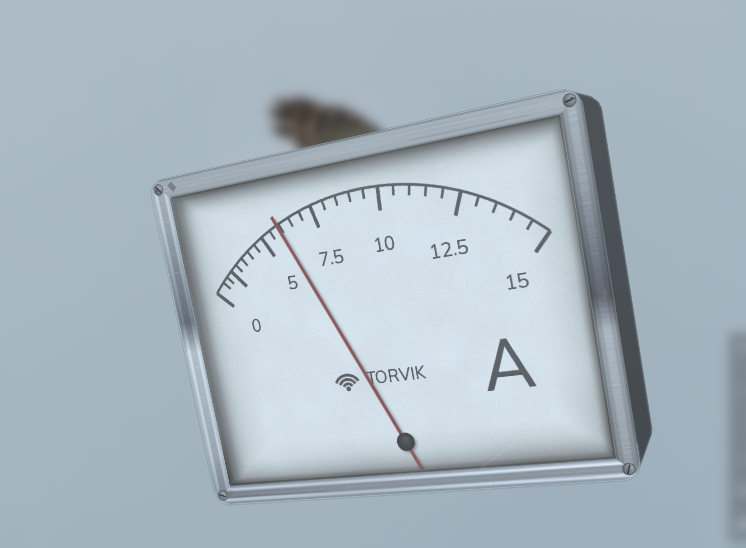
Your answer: 6 A
